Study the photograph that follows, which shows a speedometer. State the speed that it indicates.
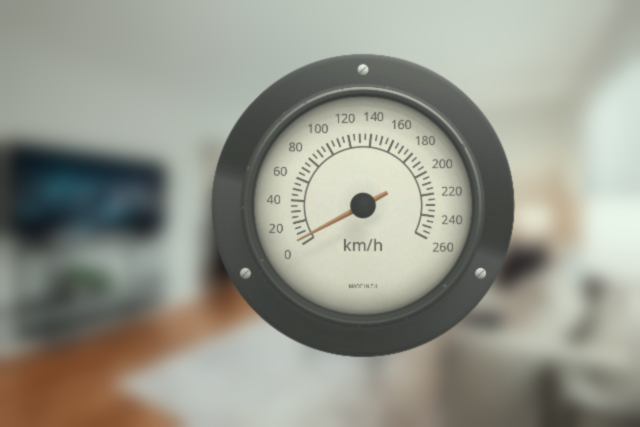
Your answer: 5 km/h
